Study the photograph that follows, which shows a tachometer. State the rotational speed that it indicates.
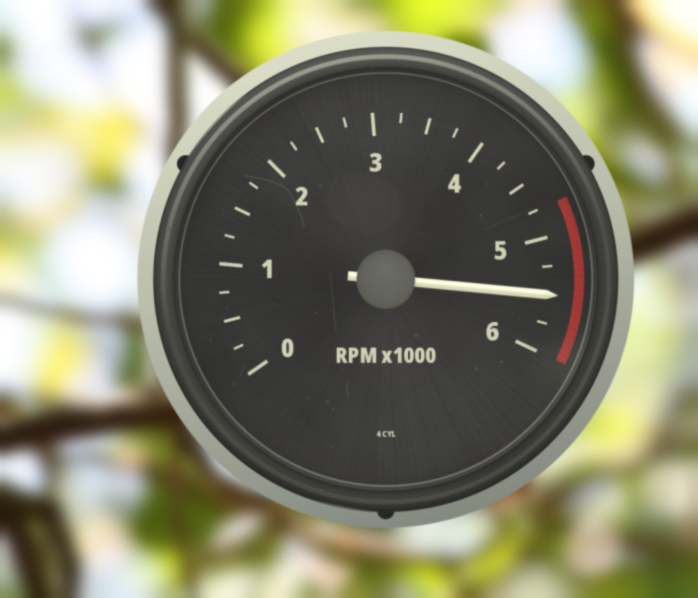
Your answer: 5500 rpm
